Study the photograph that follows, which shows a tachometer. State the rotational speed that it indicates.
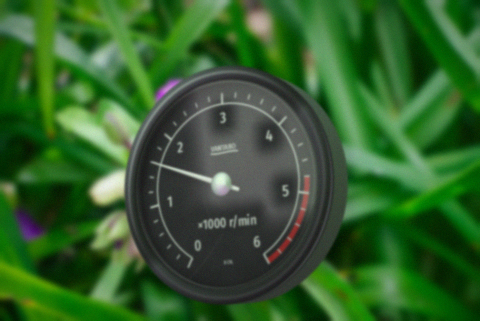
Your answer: 1600 rpm
